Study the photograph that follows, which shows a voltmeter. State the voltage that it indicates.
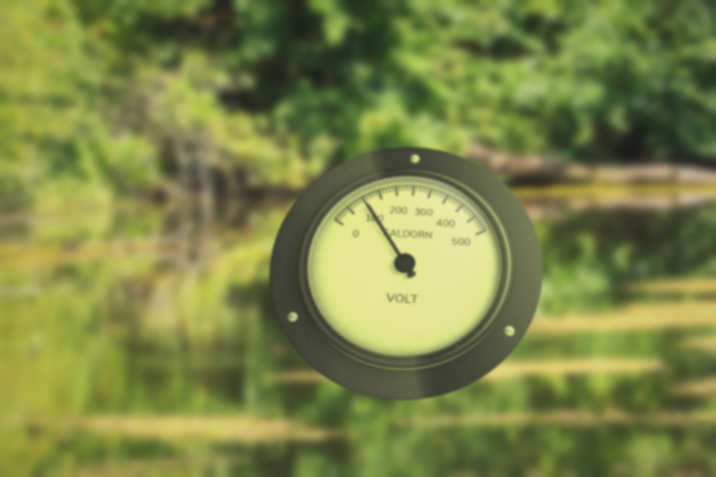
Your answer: 100 V
